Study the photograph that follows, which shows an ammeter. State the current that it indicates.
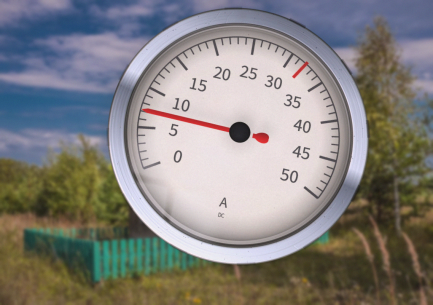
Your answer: 7 A
